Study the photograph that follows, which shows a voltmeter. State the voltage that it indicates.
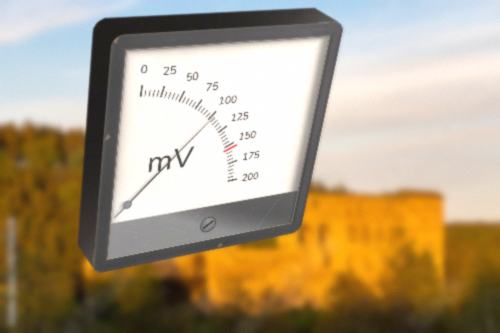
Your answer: 100 mV
